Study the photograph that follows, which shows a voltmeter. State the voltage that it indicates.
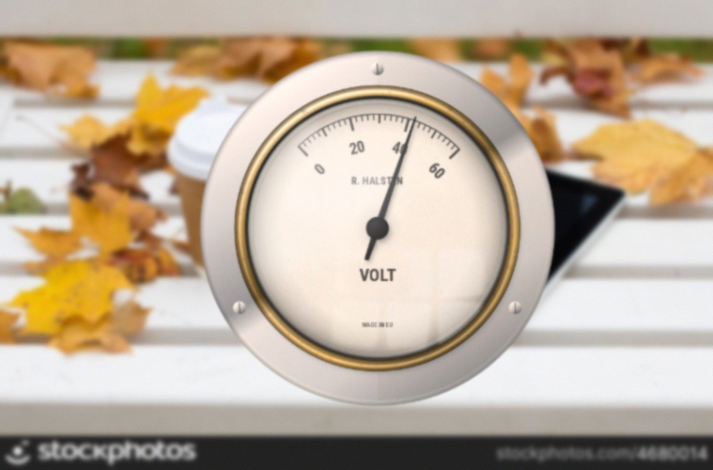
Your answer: 42 V
